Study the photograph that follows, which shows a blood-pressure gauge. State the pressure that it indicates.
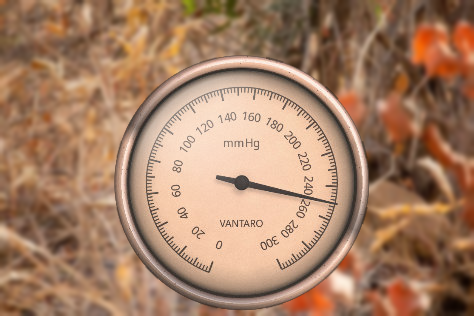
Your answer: 250 mmHg
